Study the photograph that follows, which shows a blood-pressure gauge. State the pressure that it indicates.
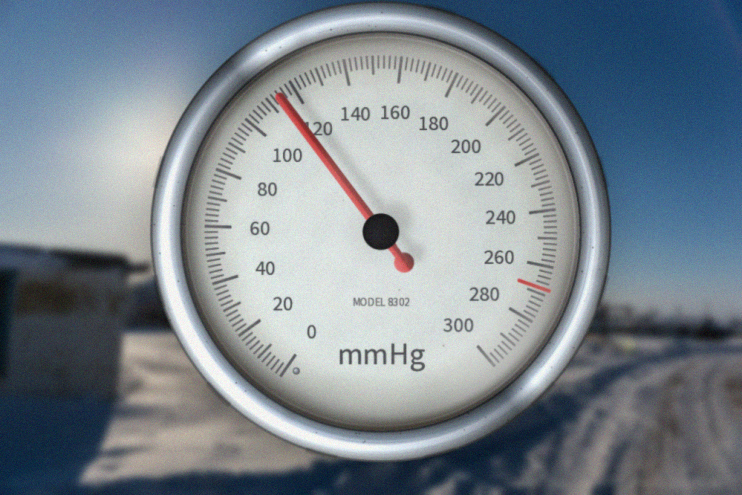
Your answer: 114 mmHg
